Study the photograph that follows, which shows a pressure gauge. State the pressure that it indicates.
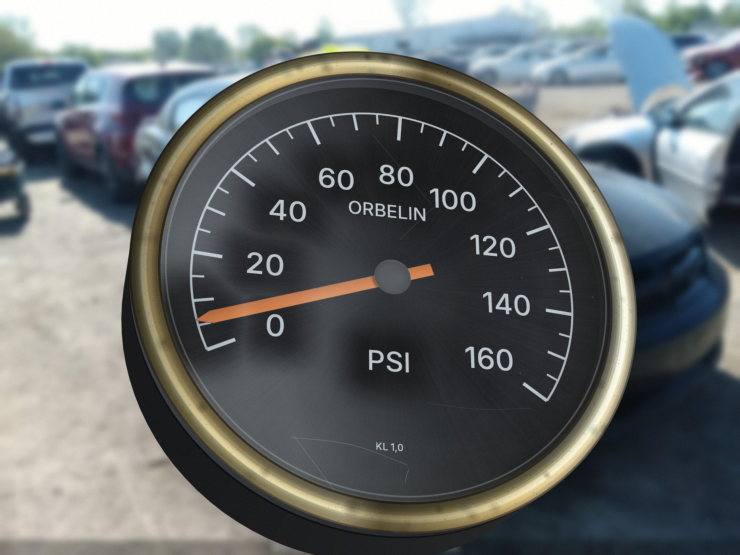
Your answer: 5 psi
